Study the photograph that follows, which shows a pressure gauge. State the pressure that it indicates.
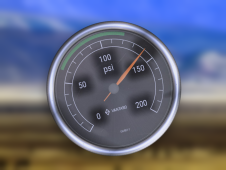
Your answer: 140 psi
